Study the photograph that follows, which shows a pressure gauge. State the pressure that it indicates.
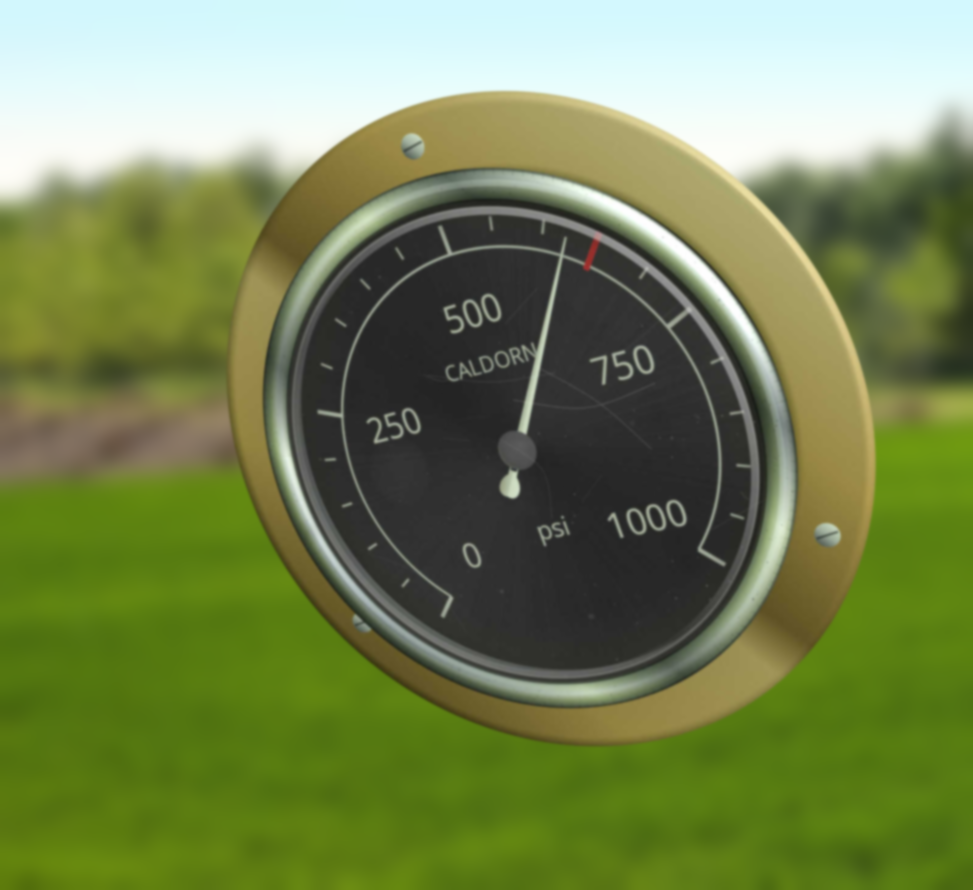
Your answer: 625 psi
